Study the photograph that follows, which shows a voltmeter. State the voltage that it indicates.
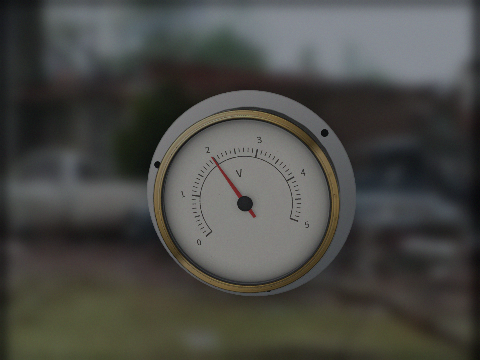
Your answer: 2 V
